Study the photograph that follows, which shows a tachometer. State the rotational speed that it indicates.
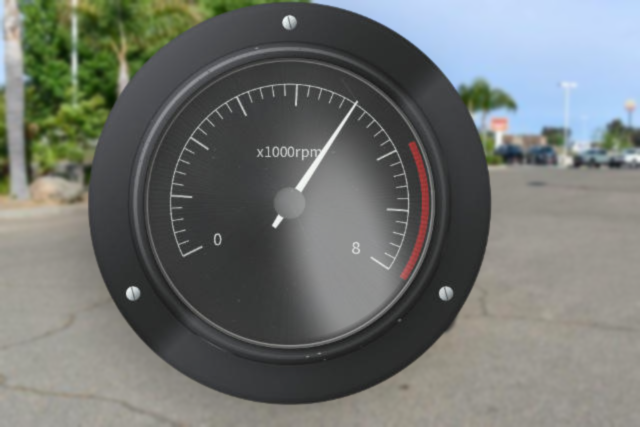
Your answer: 5000 rpm
